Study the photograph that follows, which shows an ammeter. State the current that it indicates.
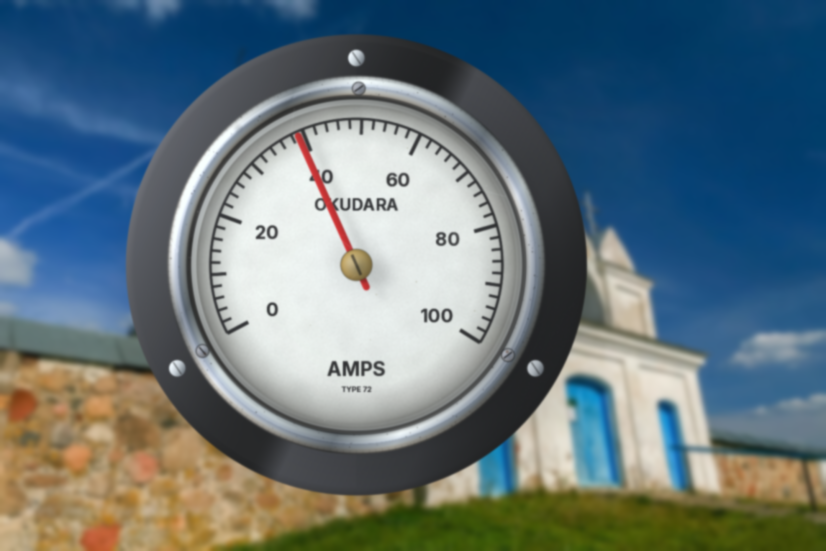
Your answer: 39 A
